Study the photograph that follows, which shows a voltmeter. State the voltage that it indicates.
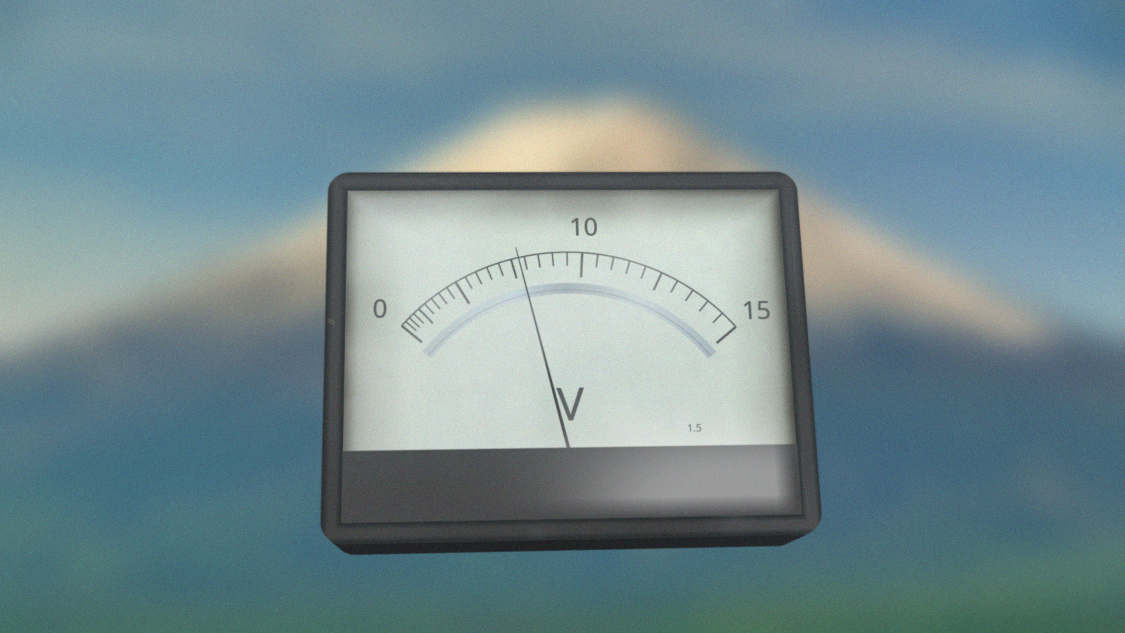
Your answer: 7.75 V
